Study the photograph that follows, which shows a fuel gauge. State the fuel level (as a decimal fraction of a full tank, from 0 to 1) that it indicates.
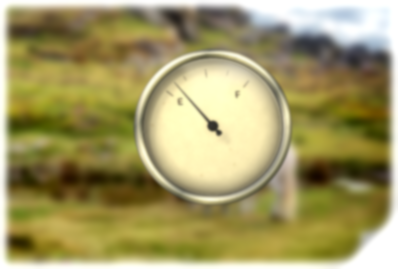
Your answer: 0.125
